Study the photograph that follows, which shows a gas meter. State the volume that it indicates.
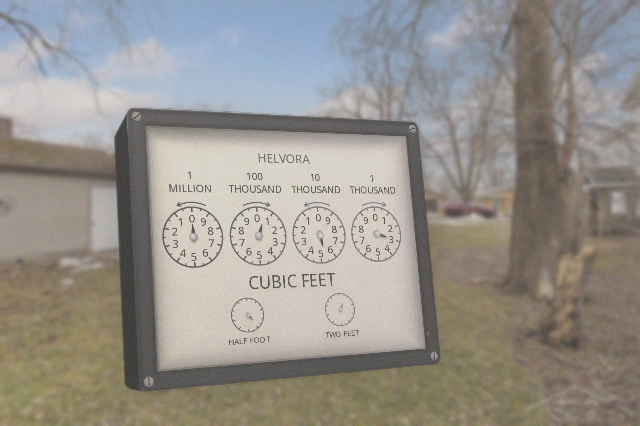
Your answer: 5300 ft³
